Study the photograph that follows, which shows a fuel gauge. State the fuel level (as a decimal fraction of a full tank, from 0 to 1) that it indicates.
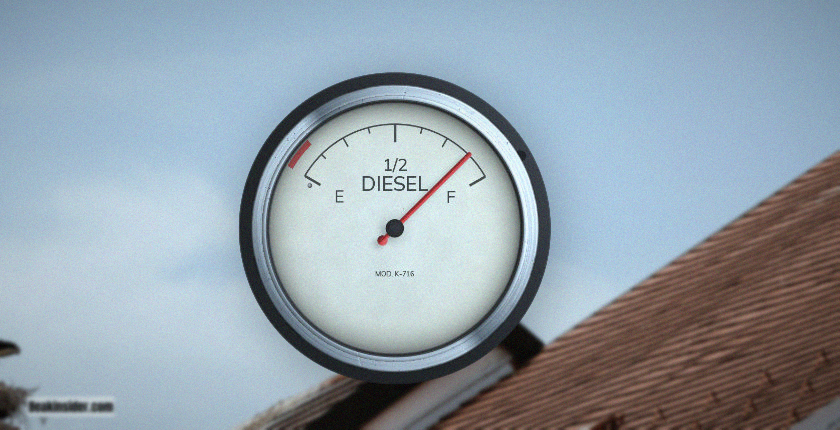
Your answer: 0.875
